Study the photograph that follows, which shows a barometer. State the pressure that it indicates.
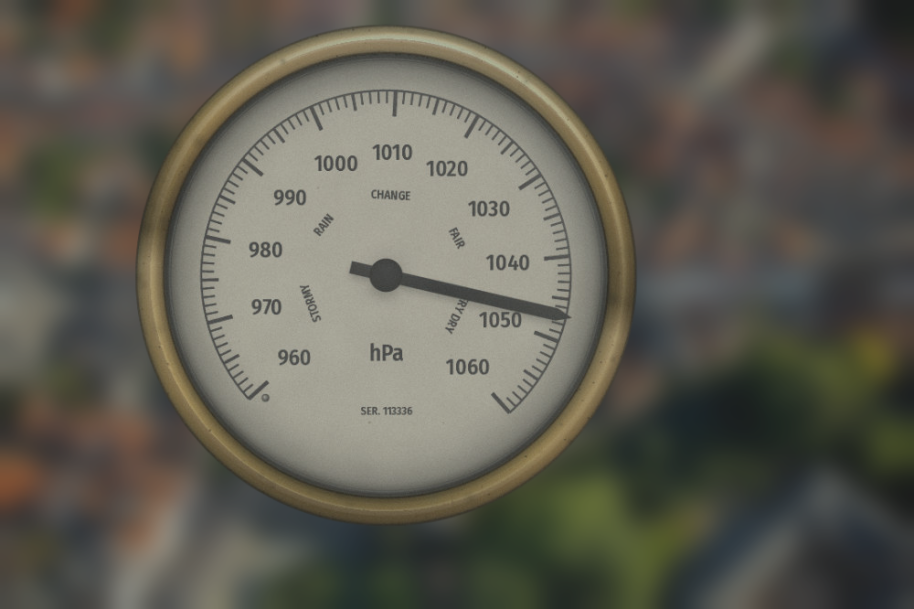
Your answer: 1047 hPa
